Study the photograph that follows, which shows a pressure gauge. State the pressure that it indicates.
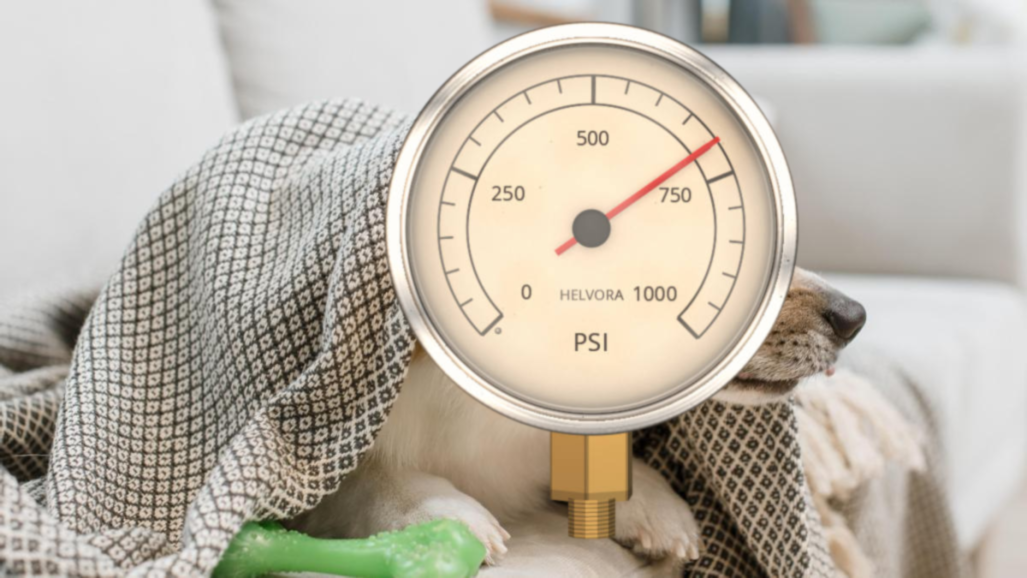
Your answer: 700 psi
